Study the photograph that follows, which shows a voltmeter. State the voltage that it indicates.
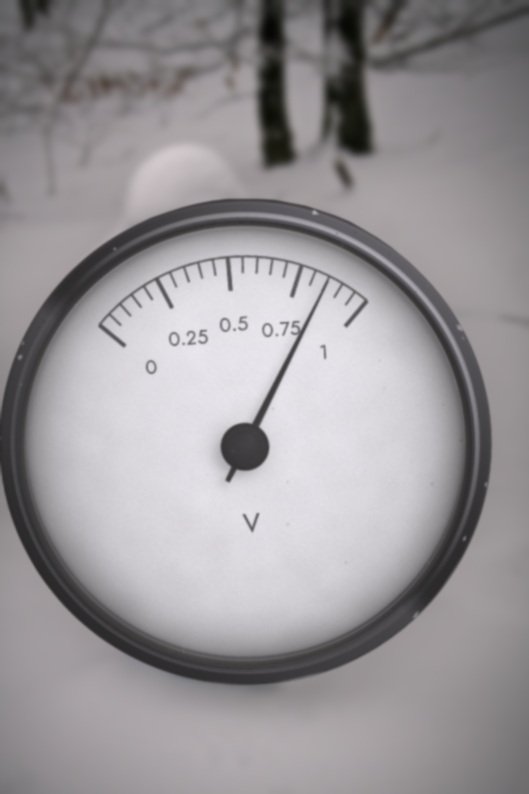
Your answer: 0.85 V
